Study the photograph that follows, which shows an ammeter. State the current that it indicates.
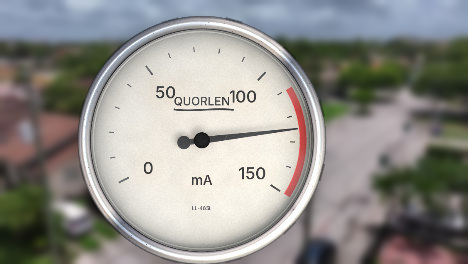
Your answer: 125 mA
